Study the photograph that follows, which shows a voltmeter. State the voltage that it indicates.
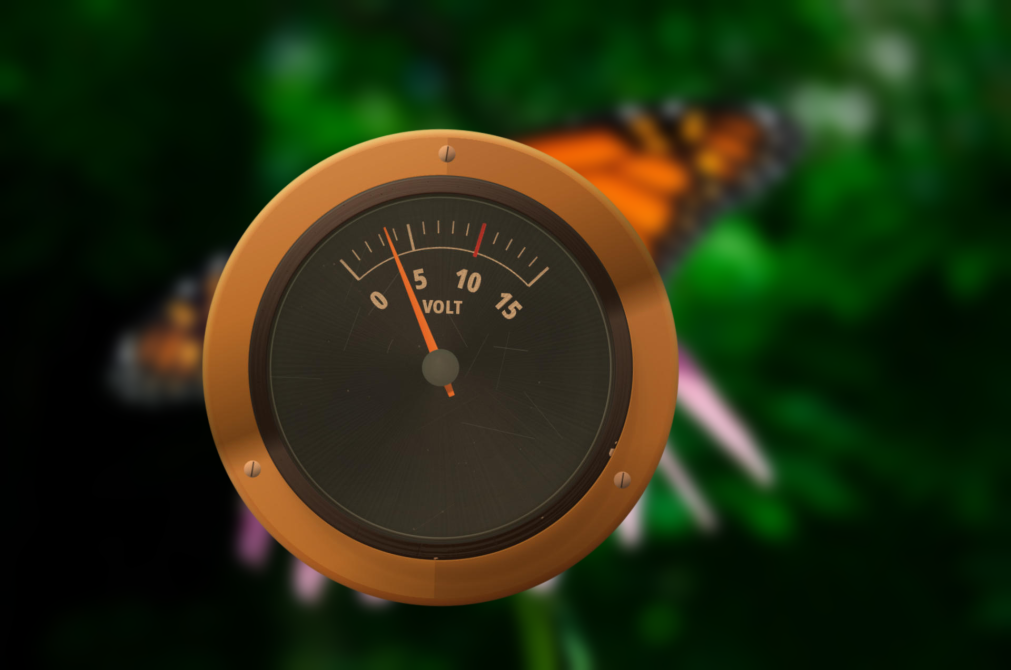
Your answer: 3.5 V
